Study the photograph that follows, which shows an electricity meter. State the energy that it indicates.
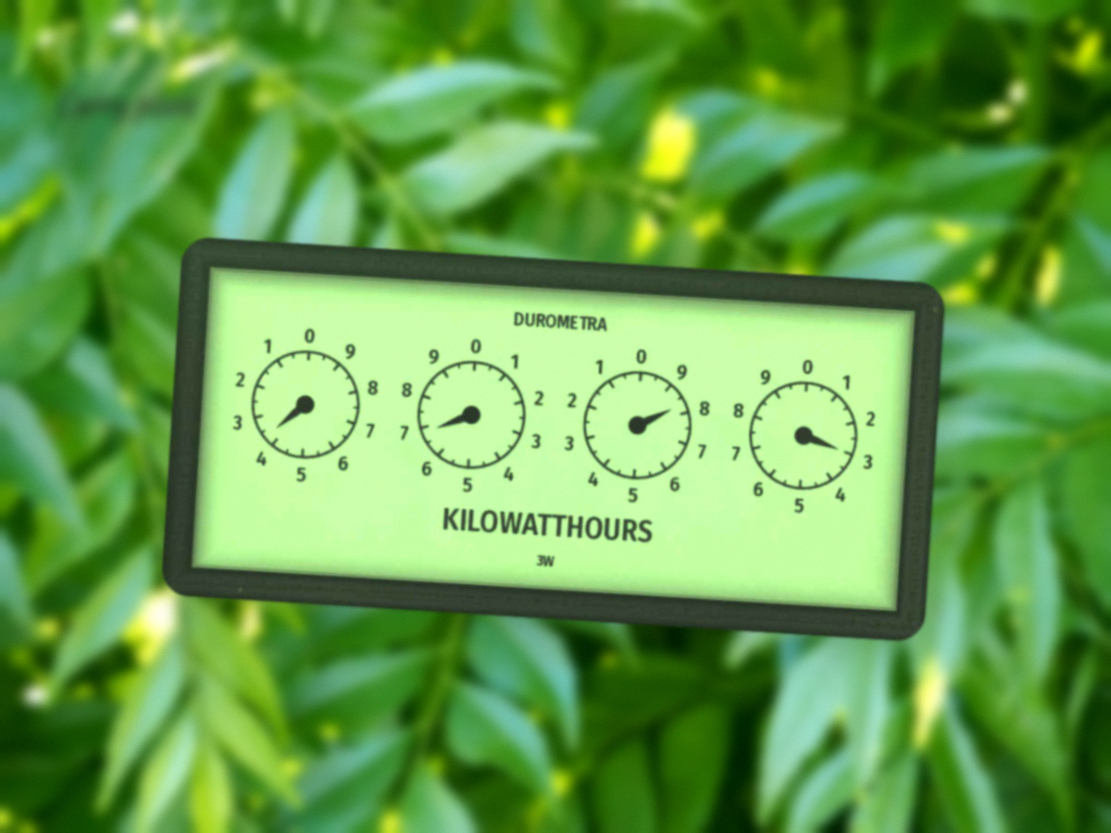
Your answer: 3683 kWh
